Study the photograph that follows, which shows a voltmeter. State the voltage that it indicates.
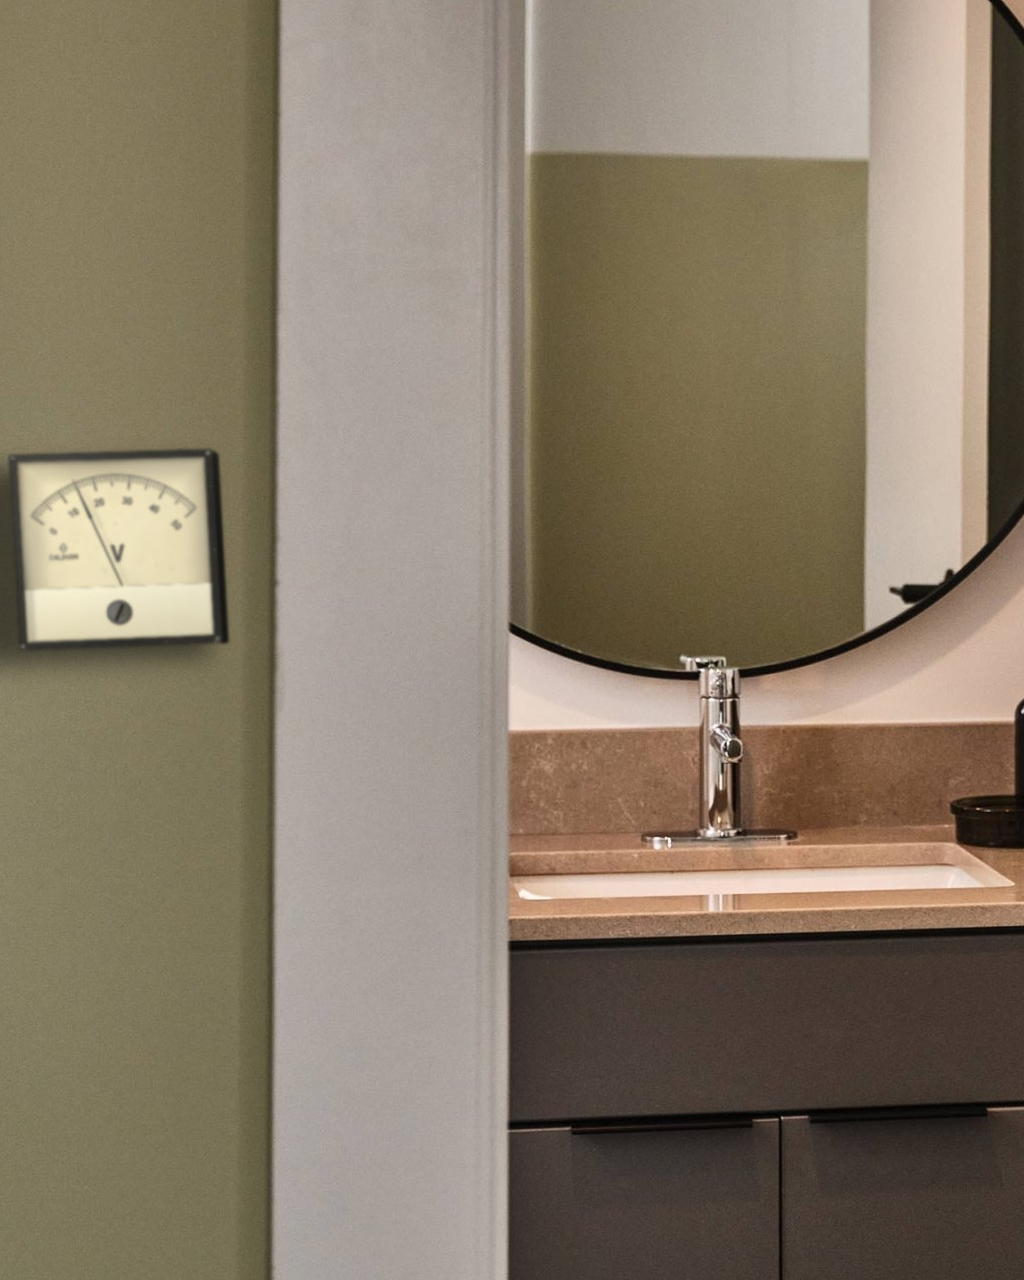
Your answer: 15 V
